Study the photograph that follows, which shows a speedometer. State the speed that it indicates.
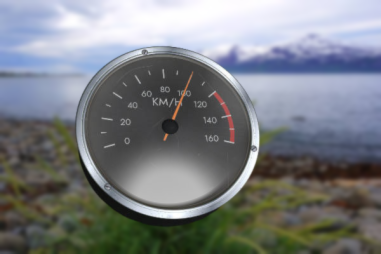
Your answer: 100 km/h
